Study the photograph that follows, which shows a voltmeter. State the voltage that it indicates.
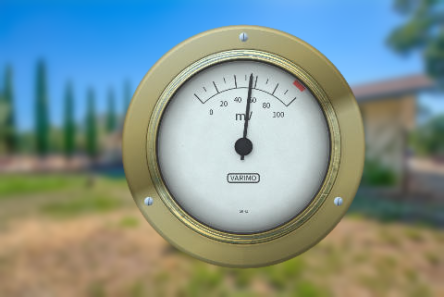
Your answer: 55 mV
